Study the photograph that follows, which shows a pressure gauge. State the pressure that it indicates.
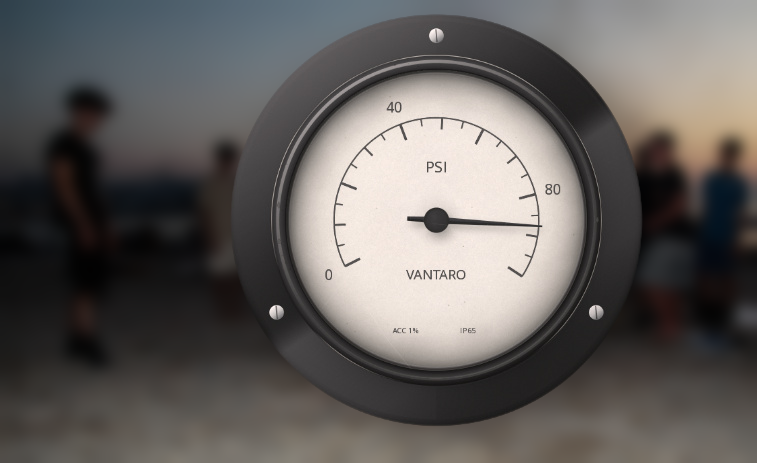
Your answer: 87.5 psi
